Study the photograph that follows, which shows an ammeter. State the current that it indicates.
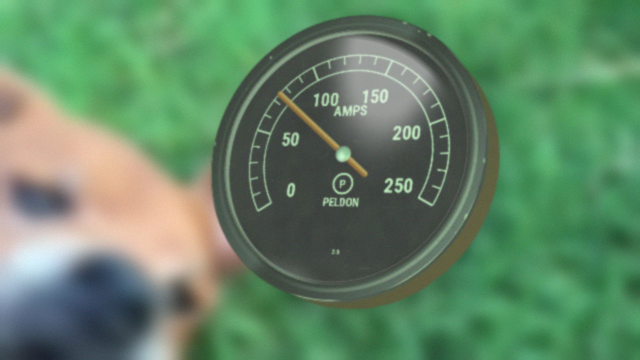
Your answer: 75 A
